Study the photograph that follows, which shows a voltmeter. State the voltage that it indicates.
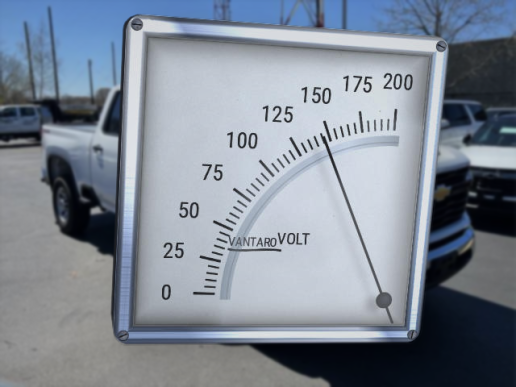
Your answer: 145 V
